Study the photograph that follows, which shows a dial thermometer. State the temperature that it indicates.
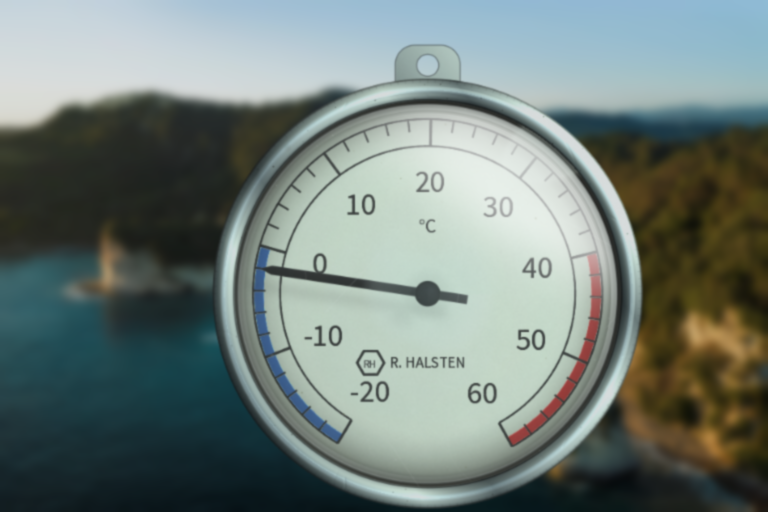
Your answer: -2 °C
